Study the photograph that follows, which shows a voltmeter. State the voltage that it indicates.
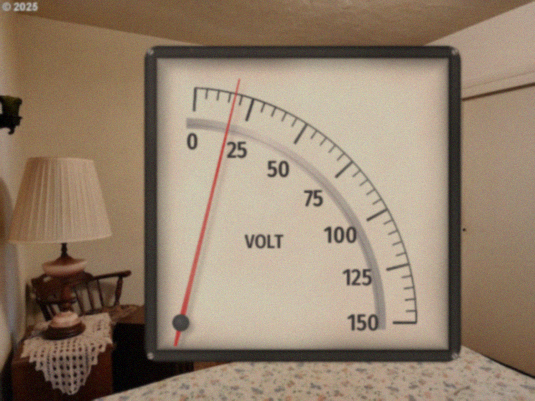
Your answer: 17.5 V
